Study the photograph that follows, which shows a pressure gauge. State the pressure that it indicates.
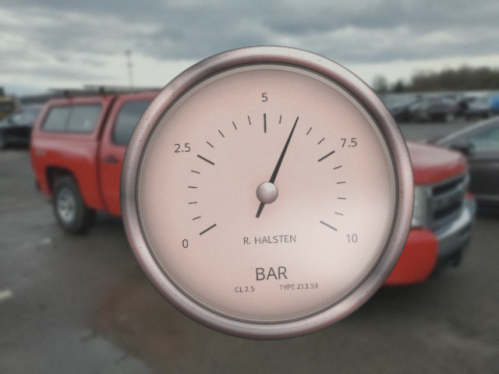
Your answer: 6 bar
